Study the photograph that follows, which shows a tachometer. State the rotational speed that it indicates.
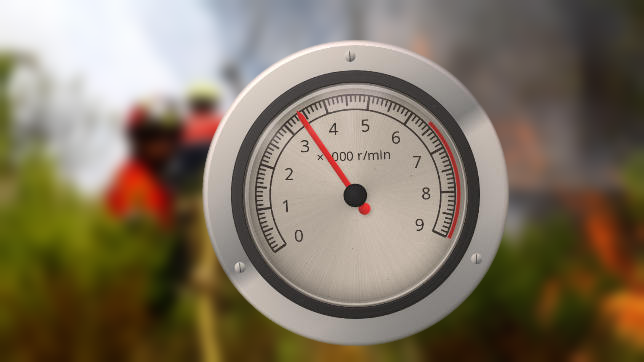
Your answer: 3400 rpm
